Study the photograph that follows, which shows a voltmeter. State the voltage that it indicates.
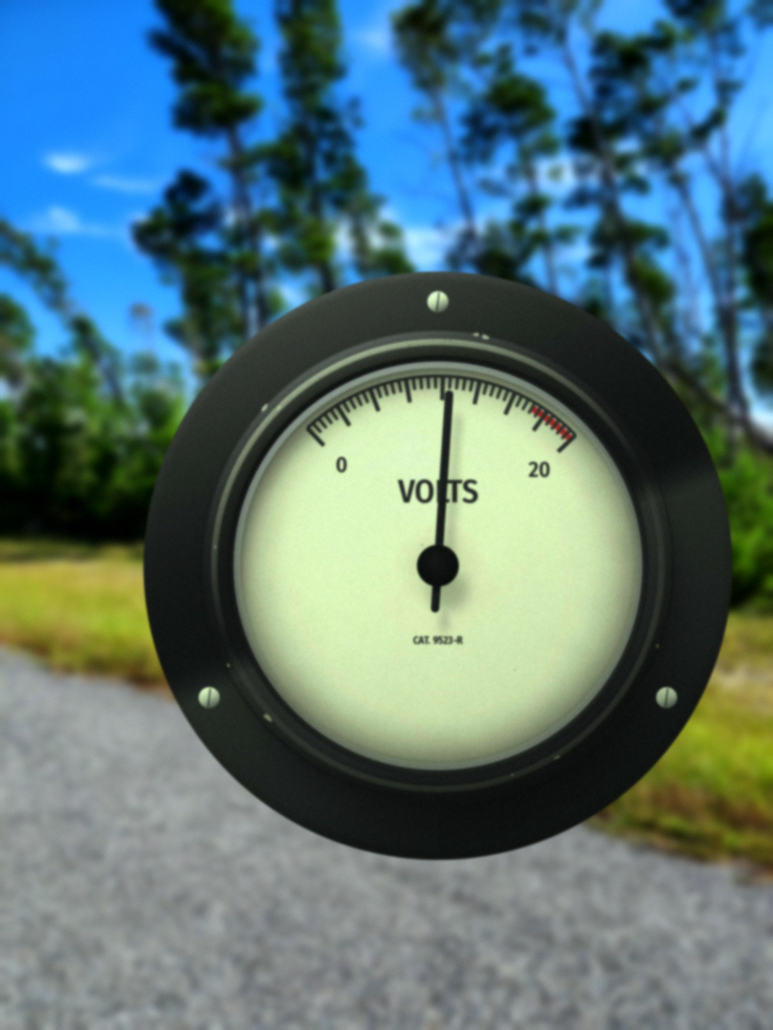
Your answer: 10.5 V
